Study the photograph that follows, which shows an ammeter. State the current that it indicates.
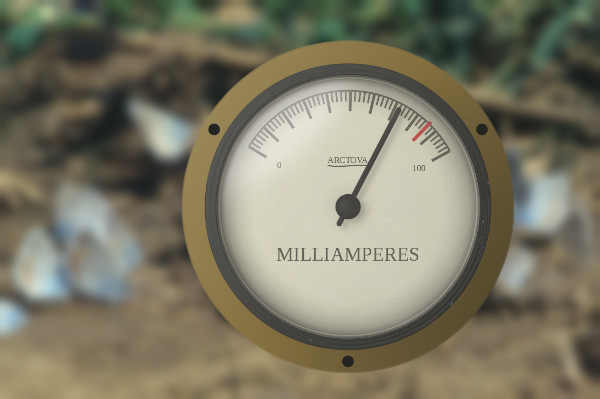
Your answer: 72 mA
